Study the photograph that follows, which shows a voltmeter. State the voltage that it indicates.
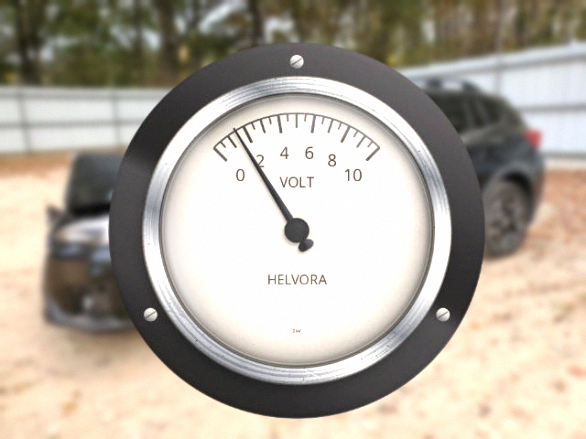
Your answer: 1.5 V
